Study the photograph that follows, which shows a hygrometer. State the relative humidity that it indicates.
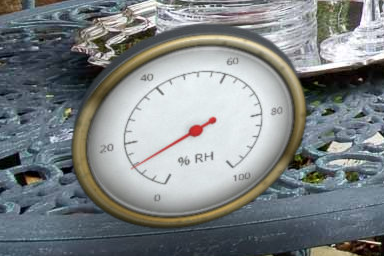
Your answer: 12 %
